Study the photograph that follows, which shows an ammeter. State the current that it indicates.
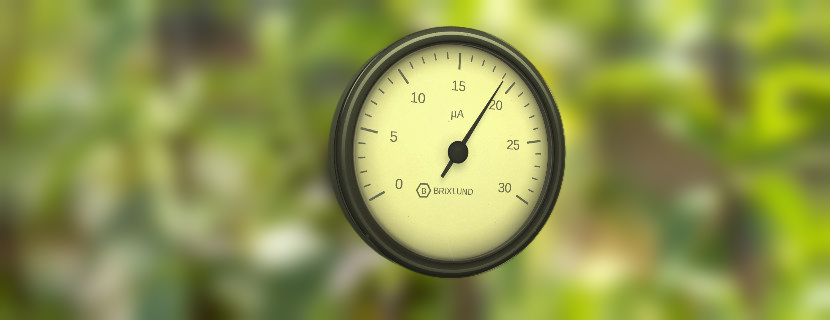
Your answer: 19 µA
